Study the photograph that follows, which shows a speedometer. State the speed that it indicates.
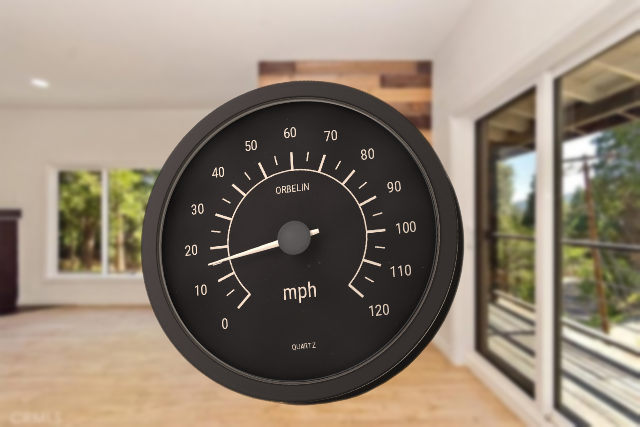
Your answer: 15 mph
